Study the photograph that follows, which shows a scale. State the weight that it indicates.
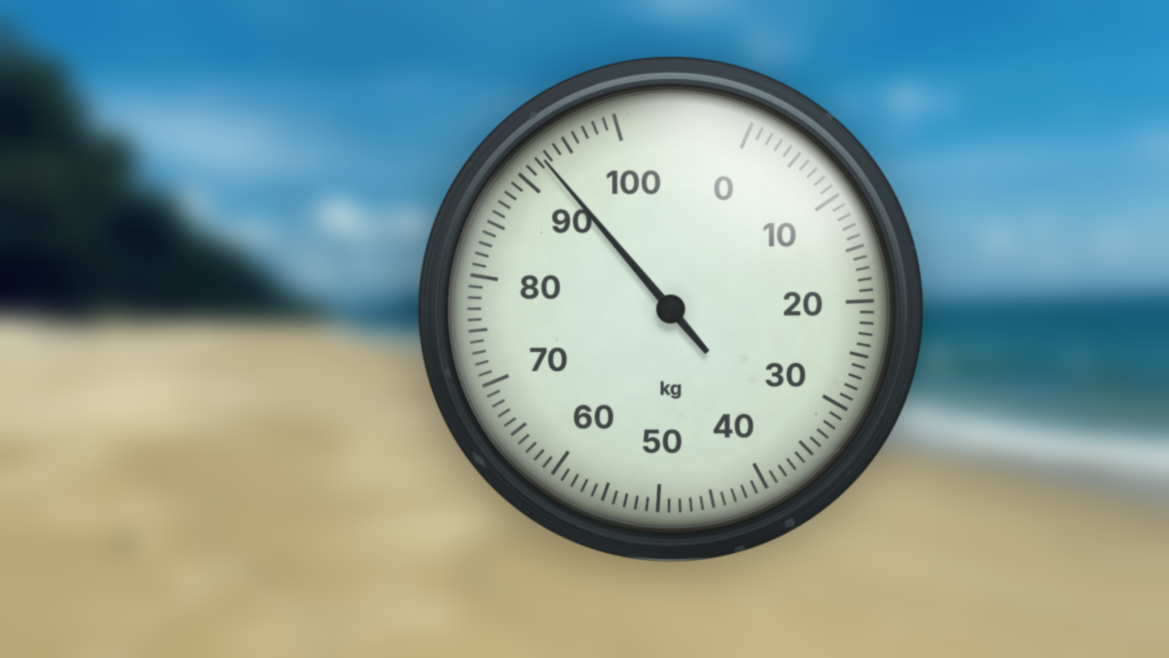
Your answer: 92.5 kg
